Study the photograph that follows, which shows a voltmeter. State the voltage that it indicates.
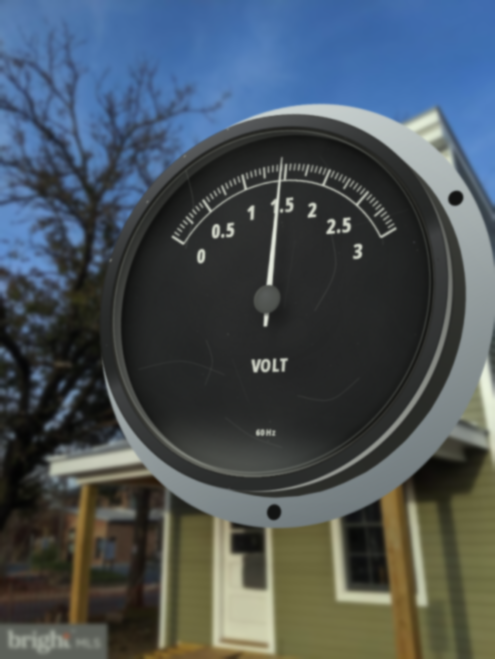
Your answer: 1.5 V
